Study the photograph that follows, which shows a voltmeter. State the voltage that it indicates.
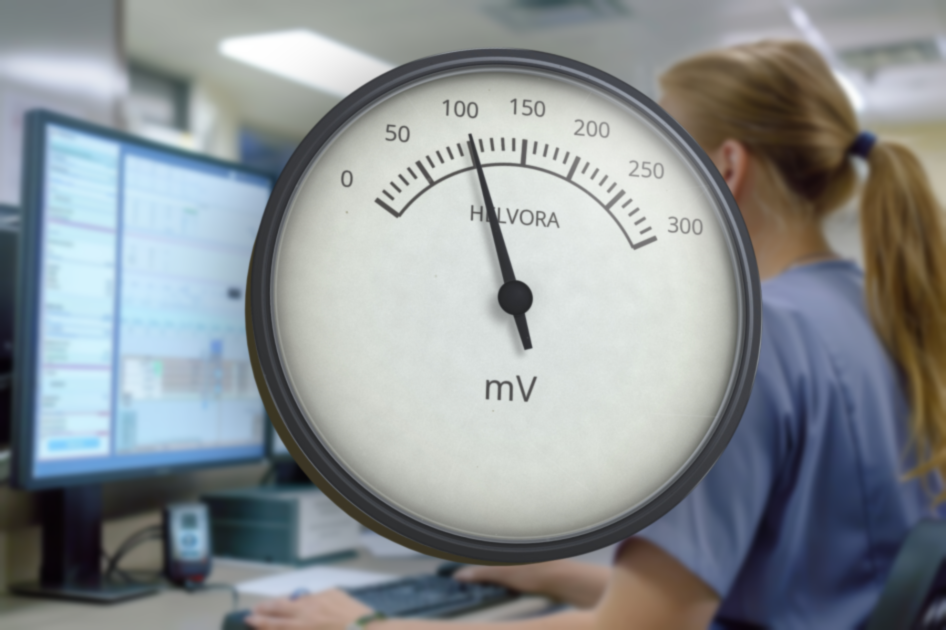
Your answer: 100 mV
